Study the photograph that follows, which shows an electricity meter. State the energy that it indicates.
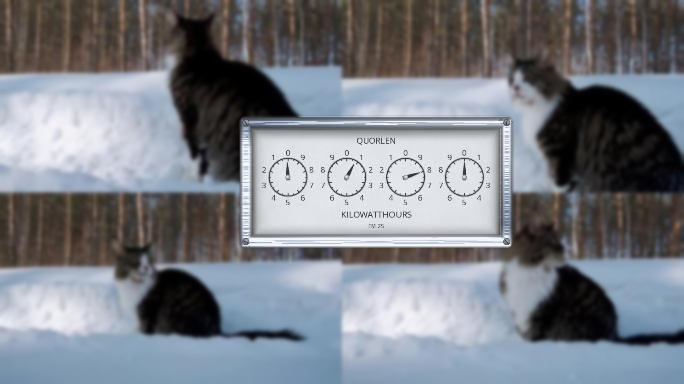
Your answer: 80 kWh
